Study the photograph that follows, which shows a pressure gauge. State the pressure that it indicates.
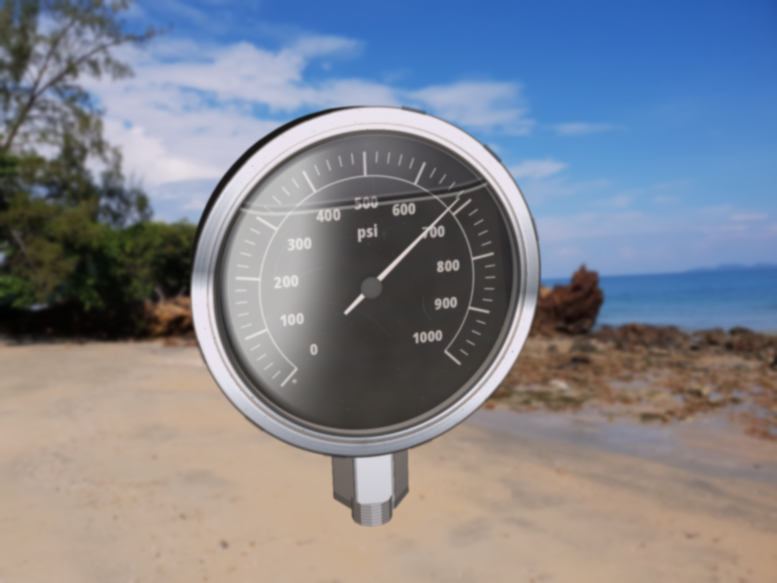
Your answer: 680 psi
